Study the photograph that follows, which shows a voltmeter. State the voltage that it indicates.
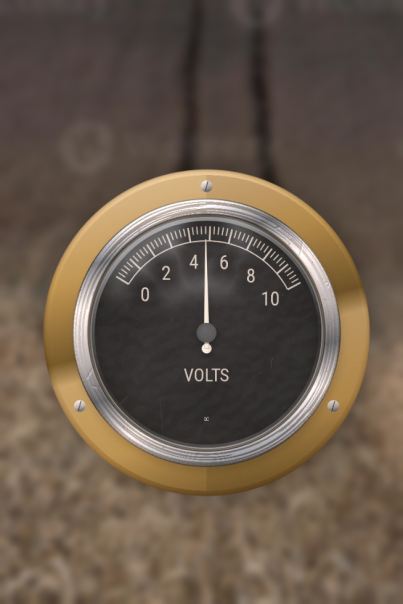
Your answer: 4.8 V
